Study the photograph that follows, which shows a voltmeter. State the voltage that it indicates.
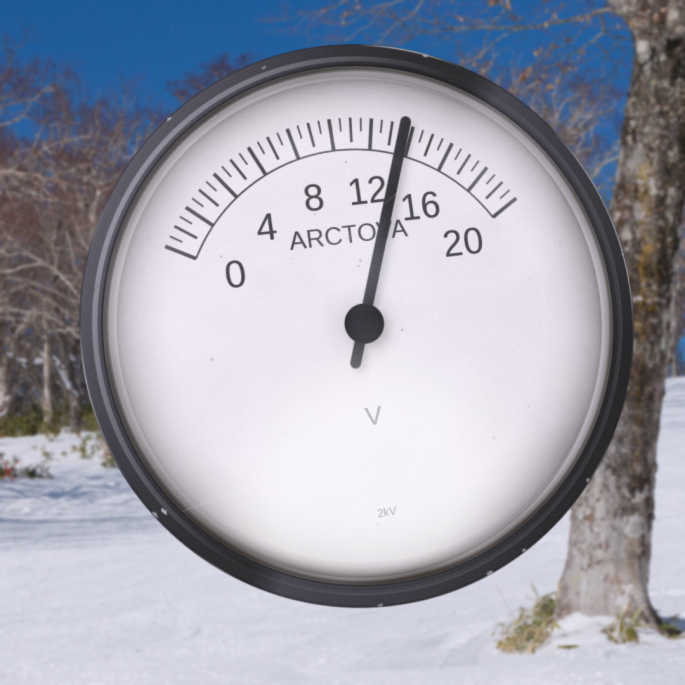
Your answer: 13.5 V
